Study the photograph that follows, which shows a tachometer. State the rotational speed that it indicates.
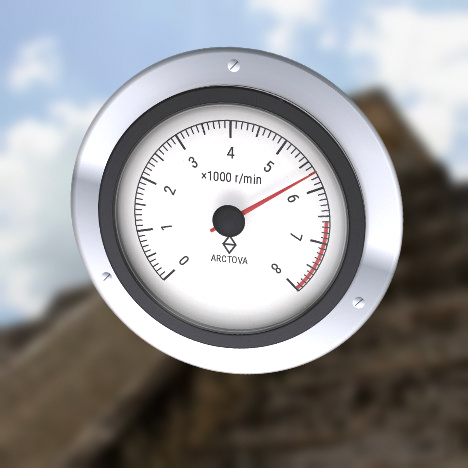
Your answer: 5700 rpm
